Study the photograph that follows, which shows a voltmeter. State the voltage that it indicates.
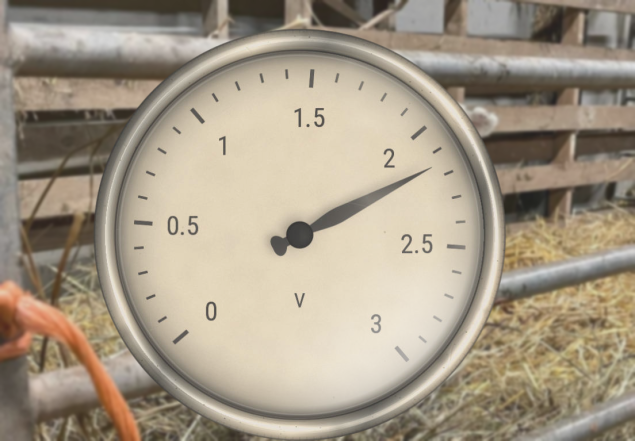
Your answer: 2.15 V
